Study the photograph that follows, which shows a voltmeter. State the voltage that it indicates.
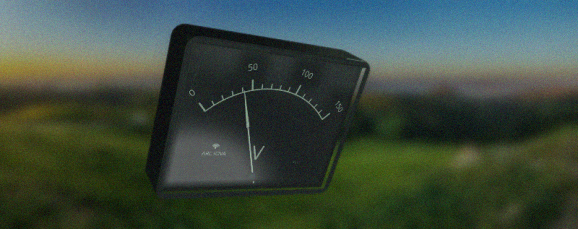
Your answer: 40 V
